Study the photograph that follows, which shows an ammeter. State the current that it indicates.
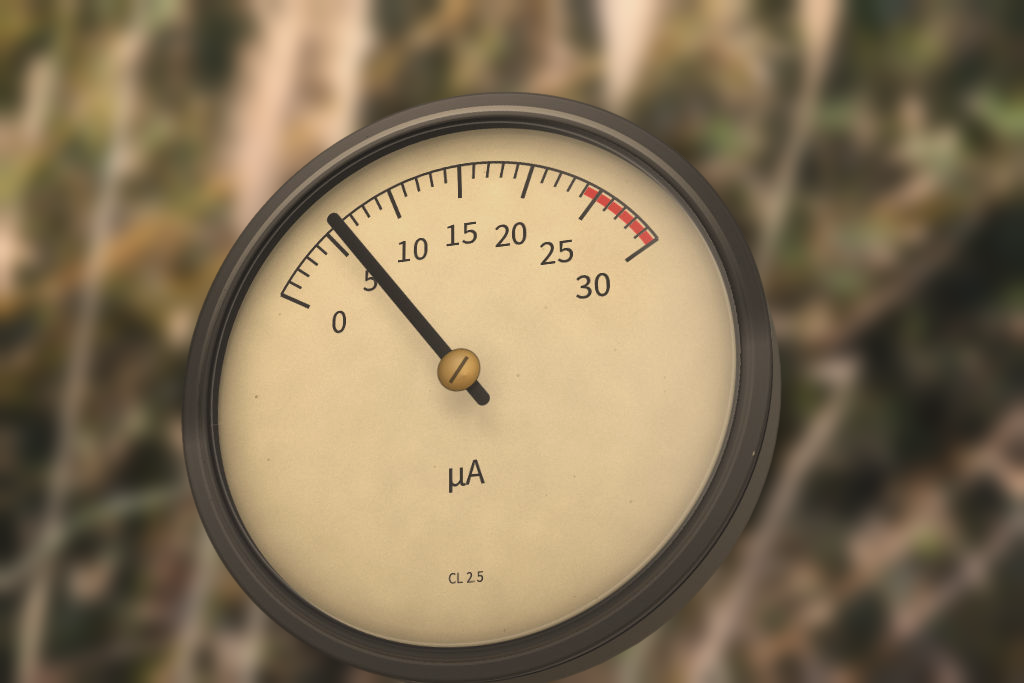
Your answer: 6 µA
